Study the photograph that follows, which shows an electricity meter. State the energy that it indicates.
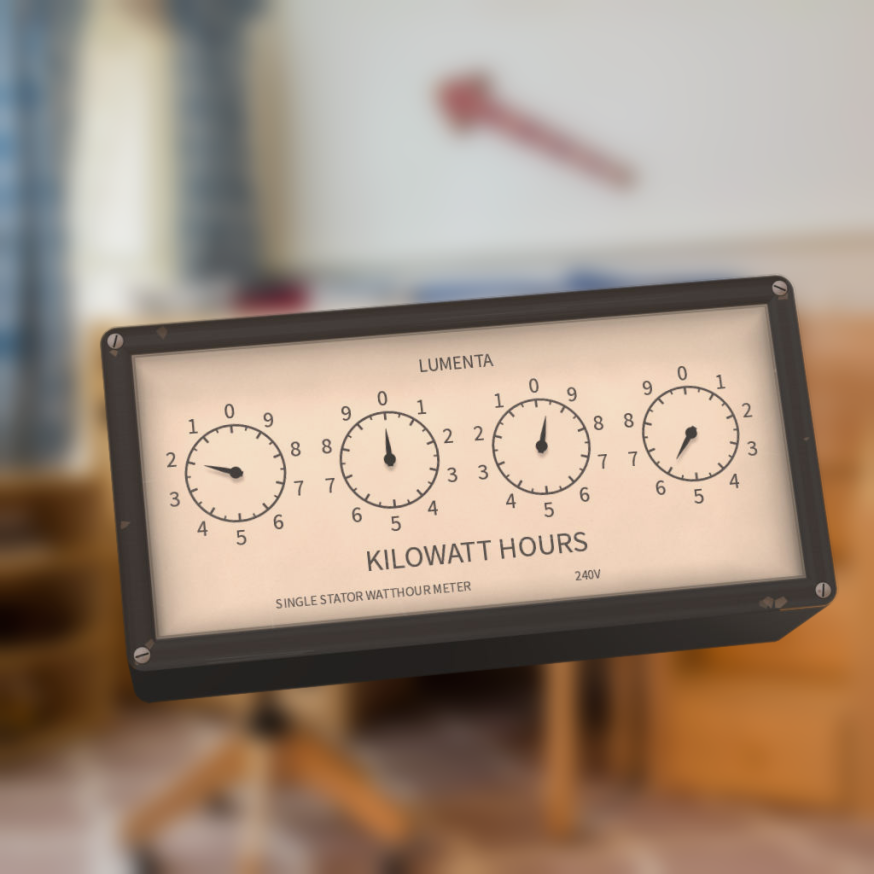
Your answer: 1996 kWh
